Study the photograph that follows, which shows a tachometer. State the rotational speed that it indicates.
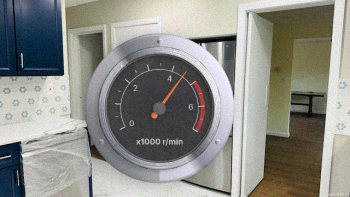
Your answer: 4500 rpm
